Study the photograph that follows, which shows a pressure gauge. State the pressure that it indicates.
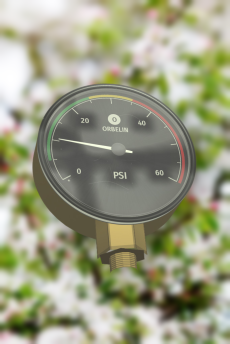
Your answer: 10 psi
